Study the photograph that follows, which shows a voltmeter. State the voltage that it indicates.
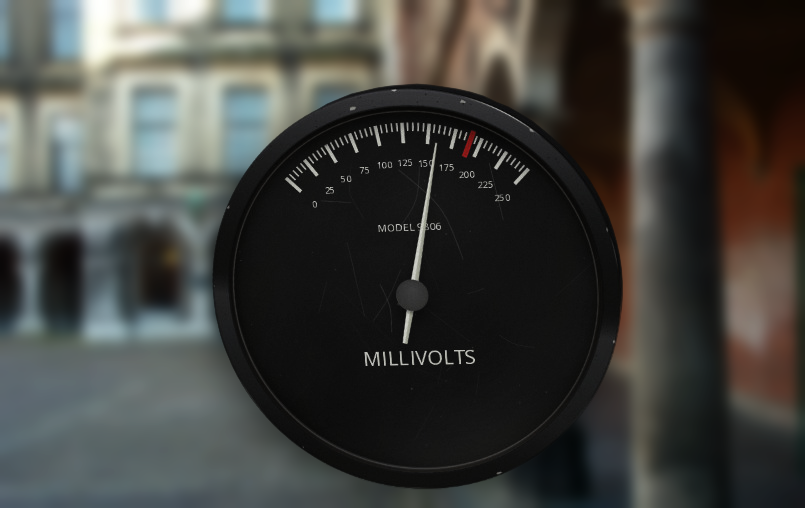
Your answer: 160 mV
